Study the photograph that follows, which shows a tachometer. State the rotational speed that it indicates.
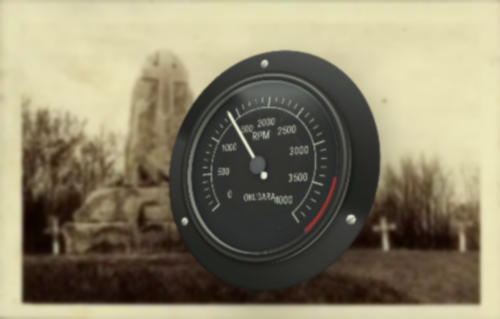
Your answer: 1400 rpm
